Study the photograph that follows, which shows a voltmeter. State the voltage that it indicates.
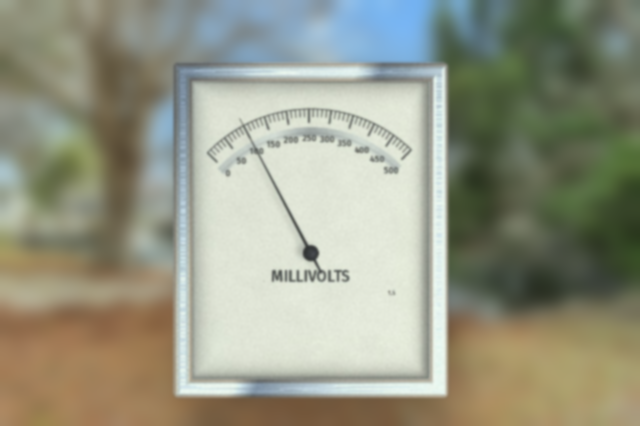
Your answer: 100 mV
